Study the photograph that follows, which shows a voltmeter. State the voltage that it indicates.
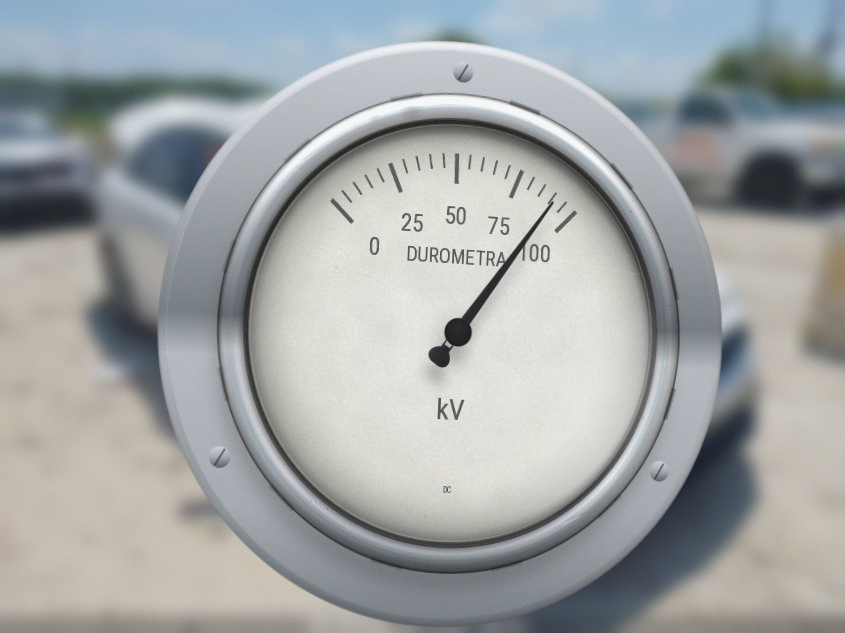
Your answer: 90 kV
